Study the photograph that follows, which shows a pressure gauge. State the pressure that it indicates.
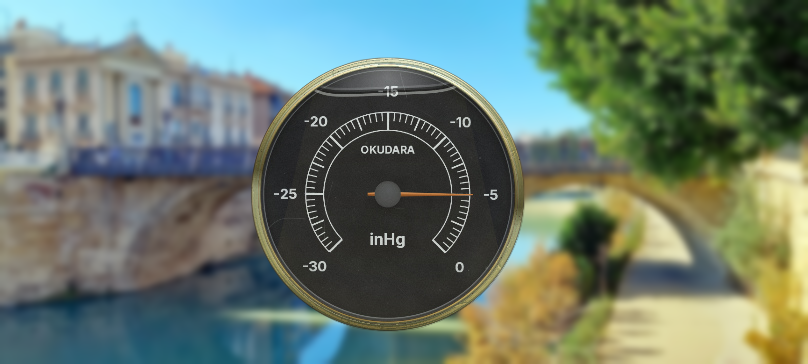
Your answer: -5 inHg
